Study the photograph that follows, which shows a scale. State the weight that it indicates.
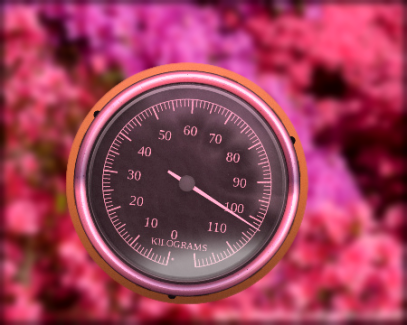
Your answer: 102 kg
